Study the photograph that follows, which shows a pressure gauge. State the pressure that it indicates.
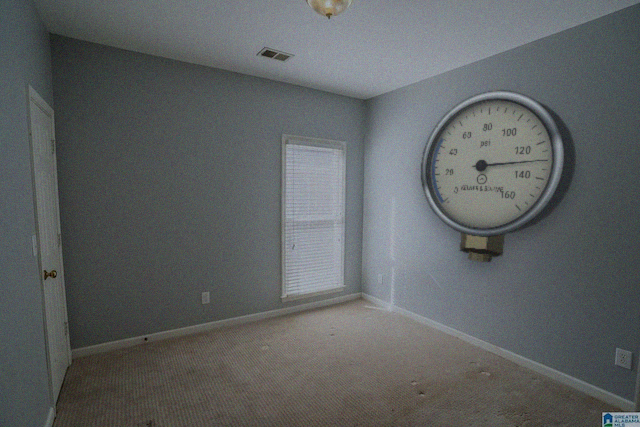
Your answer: 130 psi
